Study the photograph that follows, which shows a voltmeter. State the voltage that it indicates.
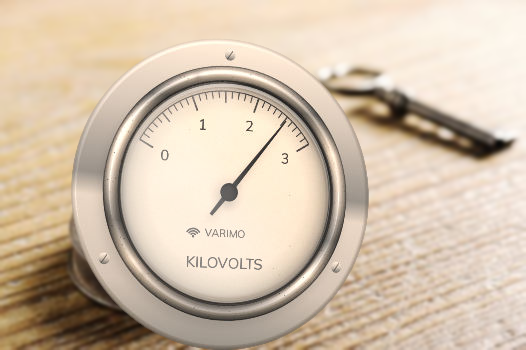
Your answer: 2.5 kV
